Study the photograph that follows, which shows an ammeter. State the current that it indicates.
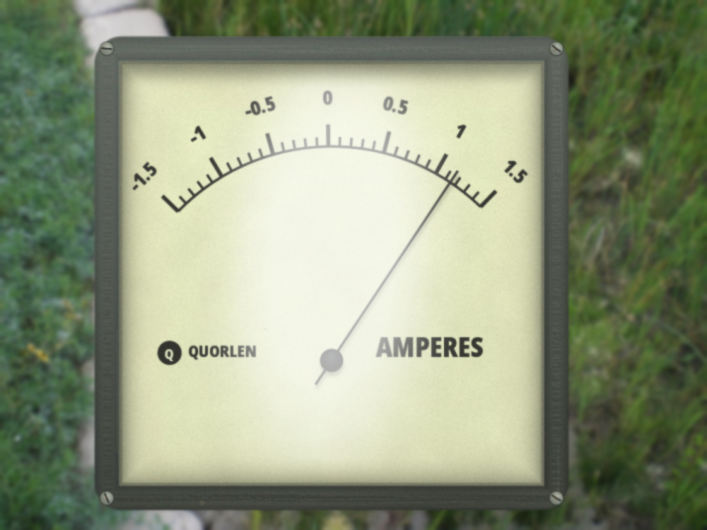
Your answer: 1.15 A
